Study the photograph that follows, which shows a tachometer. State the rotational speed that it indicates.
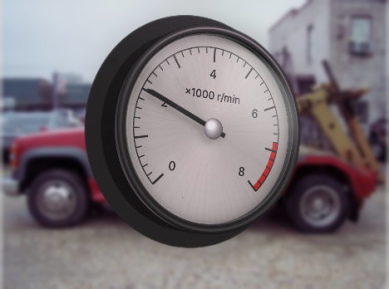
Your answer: 2000 rpm
